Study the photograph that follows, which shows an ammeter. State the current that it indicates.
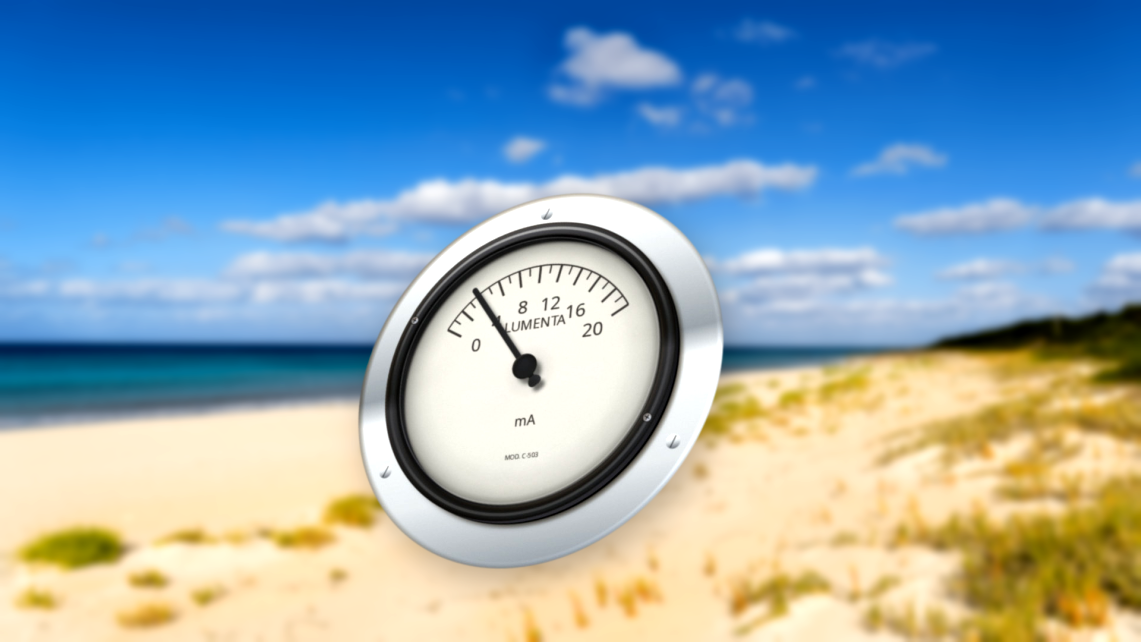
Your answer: 4 mA
